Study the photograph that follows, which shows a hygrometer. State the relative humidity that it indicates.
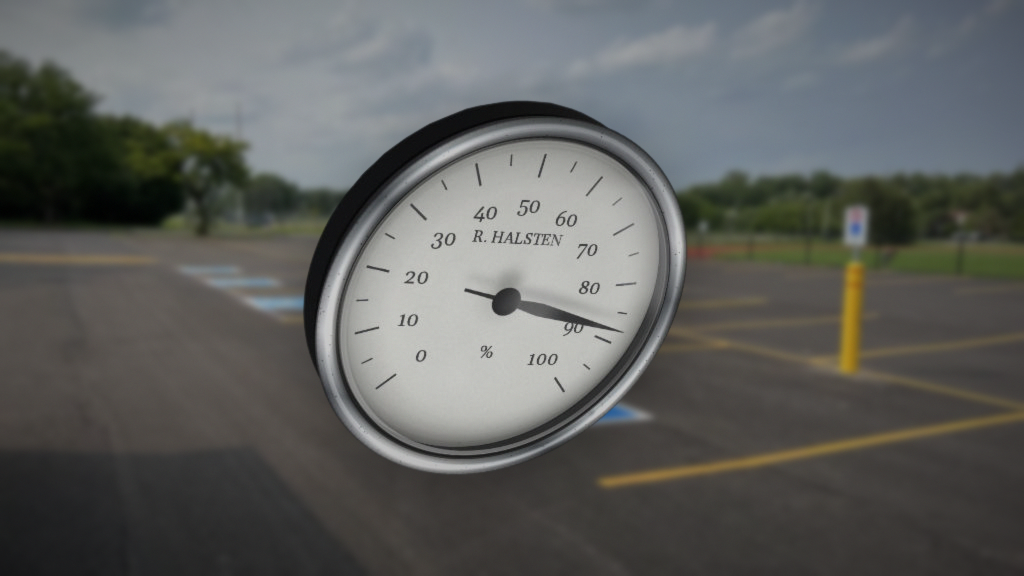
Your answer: 87.5 %
